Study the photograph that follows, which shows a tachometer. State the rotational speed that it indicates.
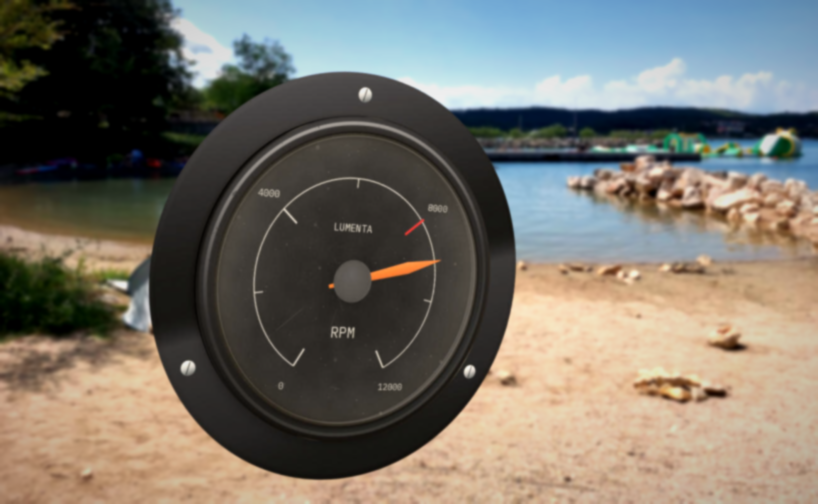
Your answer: 9000 rpm
